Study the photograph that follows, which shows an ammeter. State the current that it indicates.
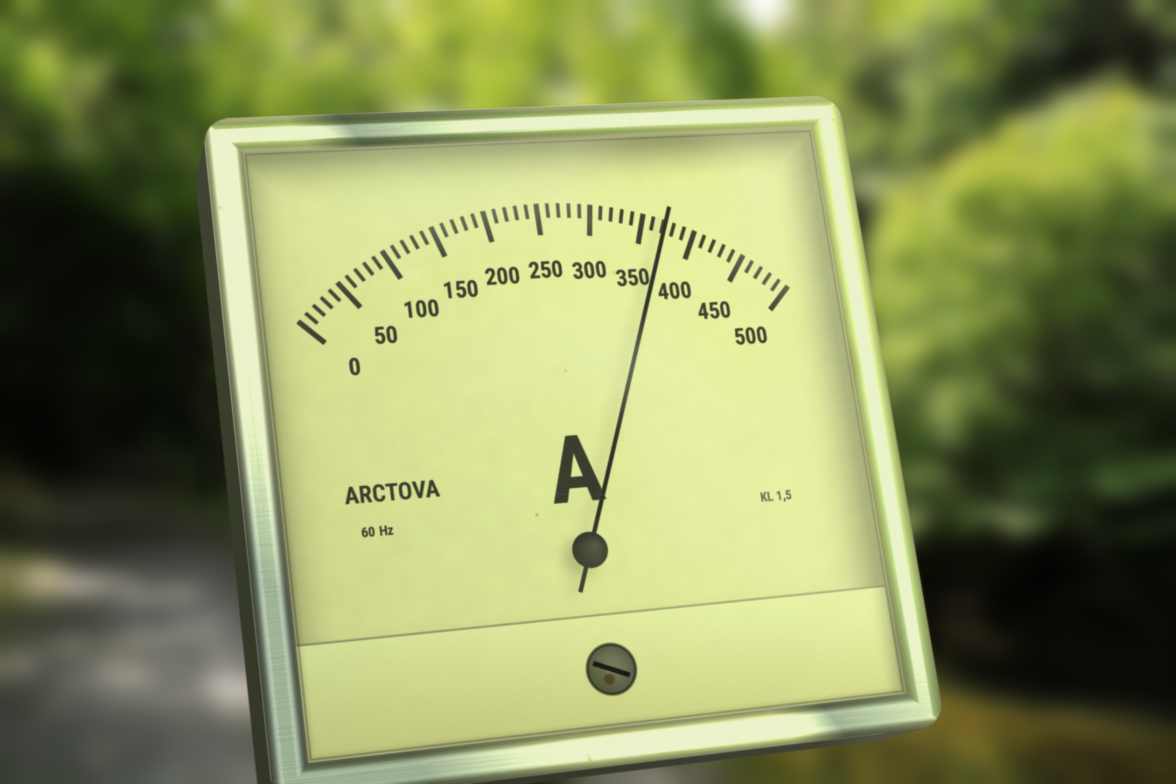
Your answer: 370 A
